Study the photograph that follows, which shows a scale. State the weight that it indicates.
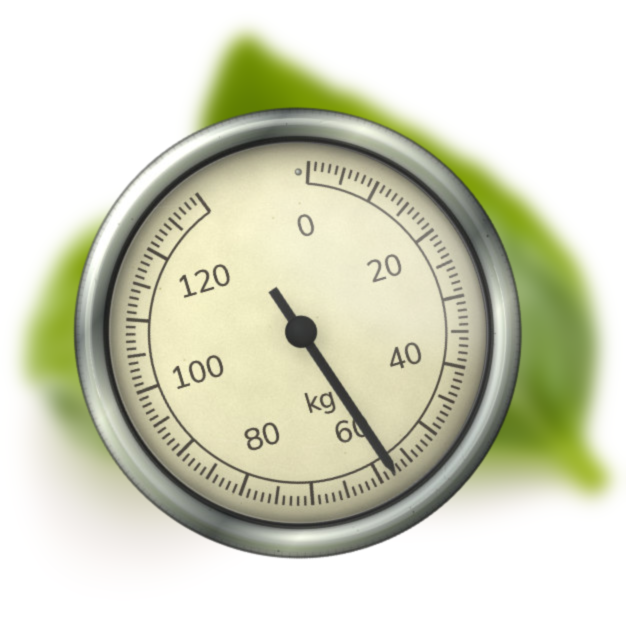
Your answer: 58 kg
